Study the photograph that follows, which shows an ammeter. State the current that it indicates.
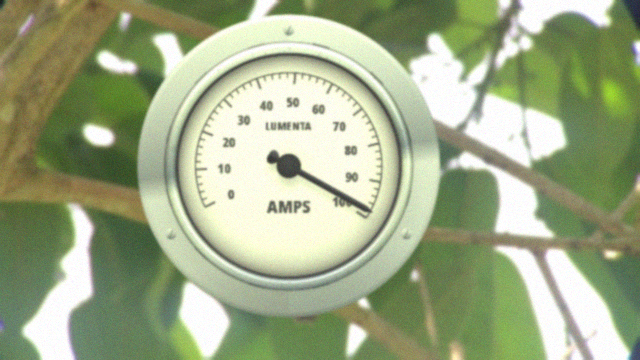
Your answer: 98 A
